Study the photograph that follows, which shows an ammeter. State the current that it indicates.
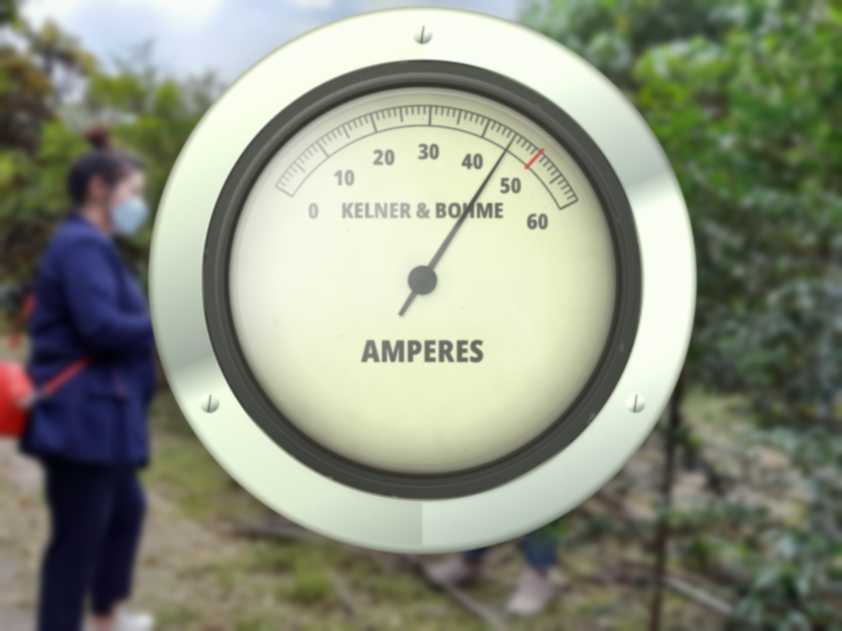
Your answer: 45 A
